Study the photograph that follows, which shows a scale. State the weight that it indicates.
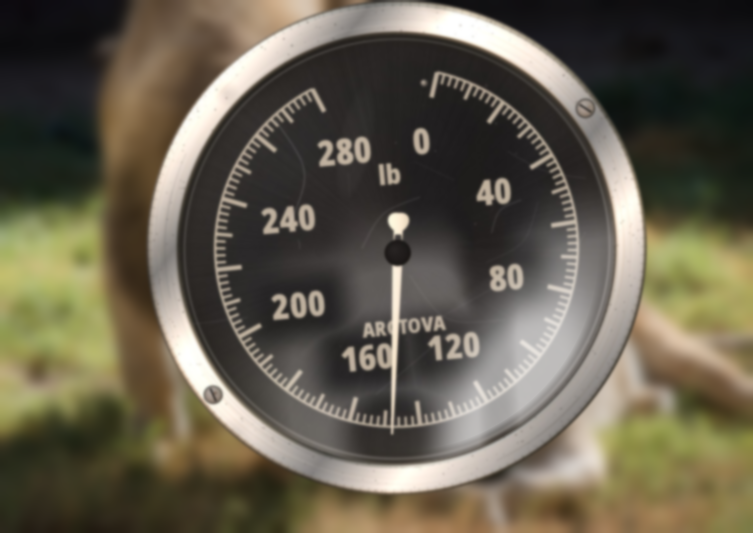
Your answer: 148 lb
